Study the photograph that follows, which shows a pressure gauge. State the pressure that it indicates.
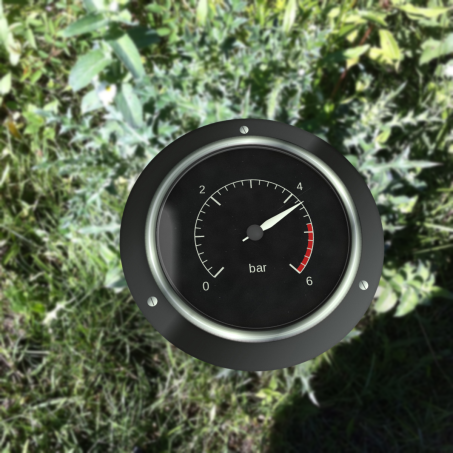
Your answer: 4.3 bar
